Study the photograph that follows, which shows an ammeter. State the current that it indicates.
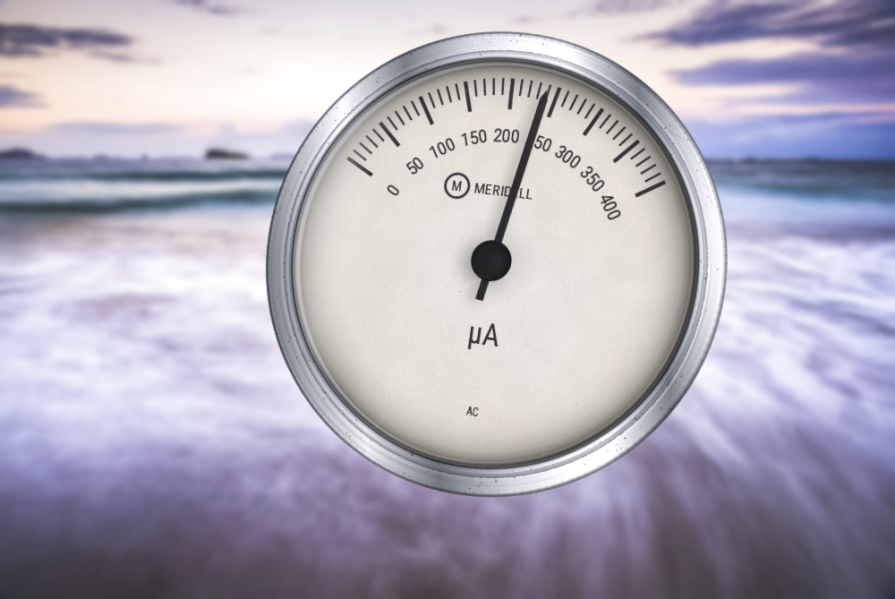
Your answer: 240 µA
